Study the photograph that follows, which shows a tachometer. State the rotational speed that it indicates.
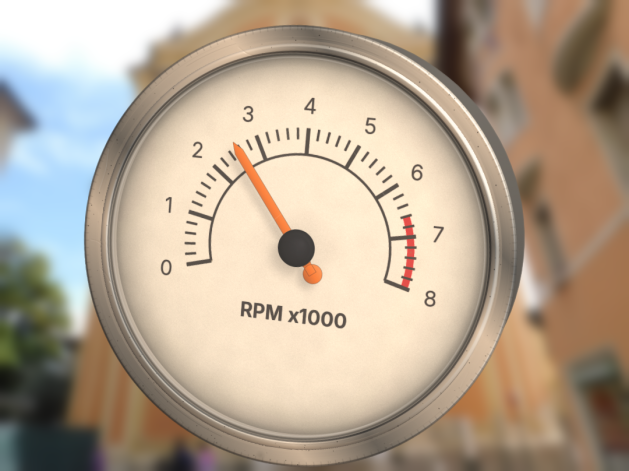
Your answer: 2600 rpm
